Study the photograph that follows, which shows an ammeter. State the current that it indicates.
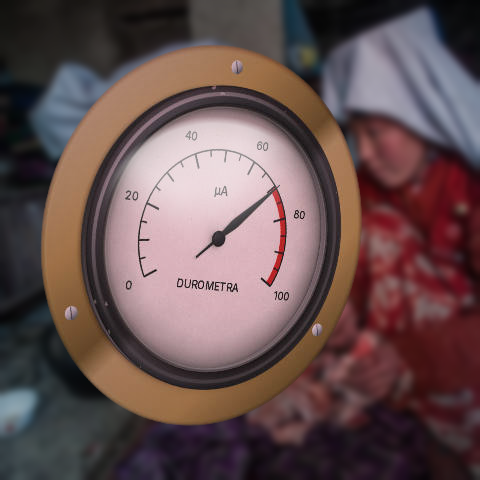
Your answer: 70 µA
